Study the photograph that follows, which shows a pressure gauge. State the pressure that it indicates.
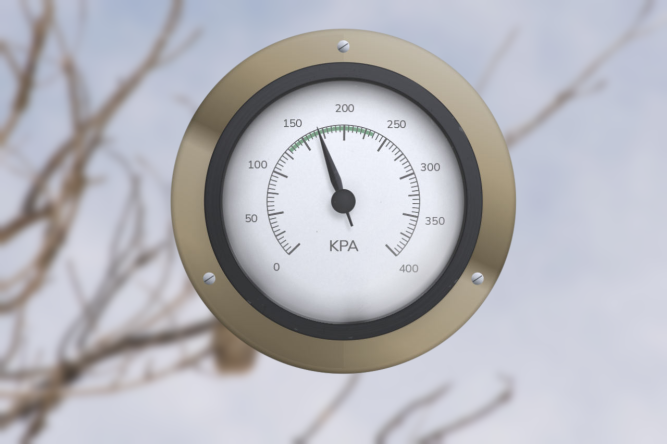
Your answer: 170 kPa
